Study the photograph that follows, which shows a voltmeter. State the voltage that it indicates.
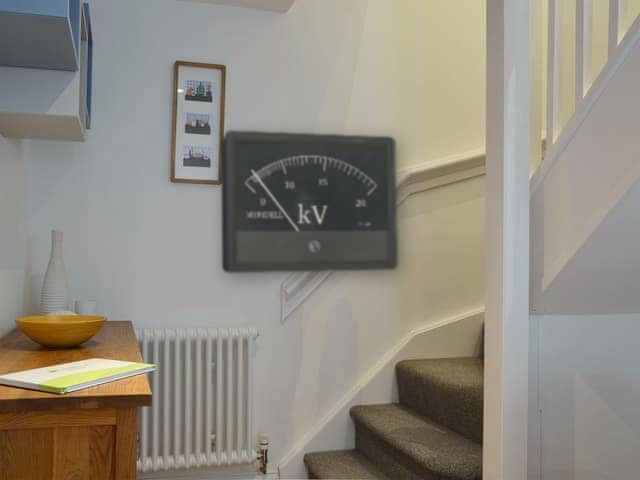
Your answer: 5 kV
